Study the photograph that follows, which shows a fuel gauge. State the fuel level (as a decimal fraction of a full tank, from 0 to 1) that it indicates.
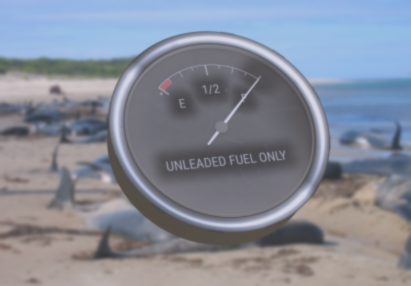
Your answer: 1
